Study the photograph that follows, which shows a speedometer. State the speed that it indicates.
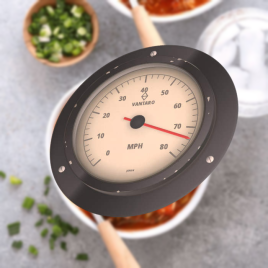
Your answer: 74 mph
